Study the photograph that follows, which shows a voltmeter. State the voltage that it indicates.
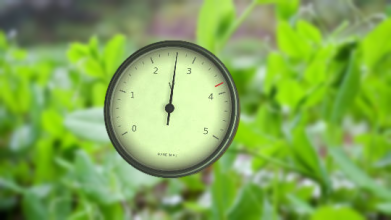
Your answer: 2.6 V
